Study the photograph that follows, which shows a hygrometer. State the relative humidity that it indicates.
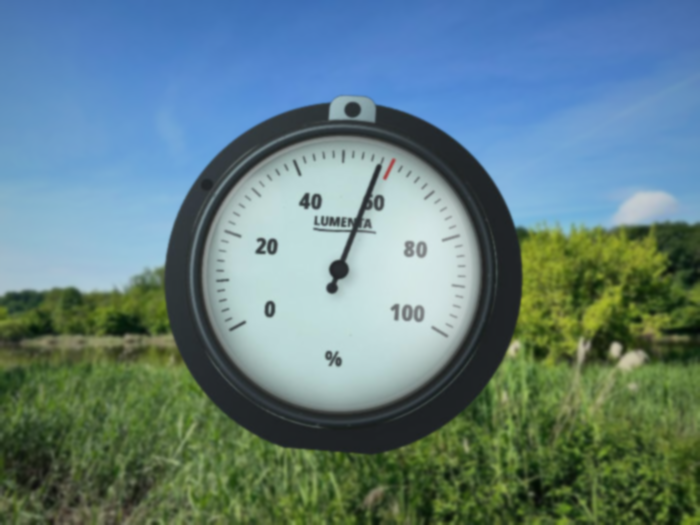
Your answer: 58 %
